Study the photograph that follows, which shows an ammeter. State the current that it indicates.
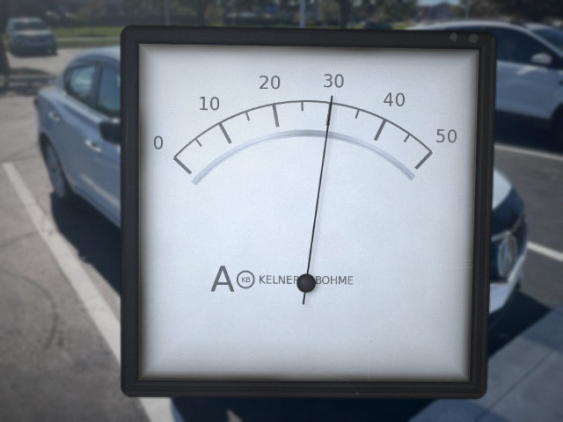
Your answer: 30 A
